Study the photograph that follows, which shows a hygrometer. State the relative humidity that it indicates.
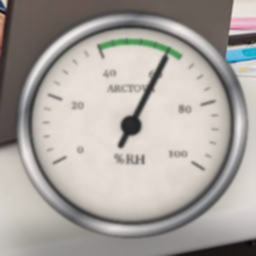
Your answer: 60 %
